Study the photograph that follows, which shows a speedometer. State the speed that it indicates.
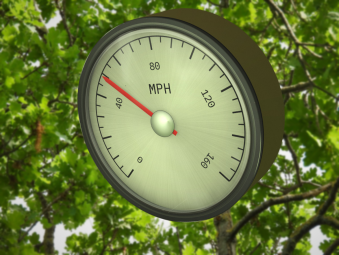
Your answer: 50 mph
